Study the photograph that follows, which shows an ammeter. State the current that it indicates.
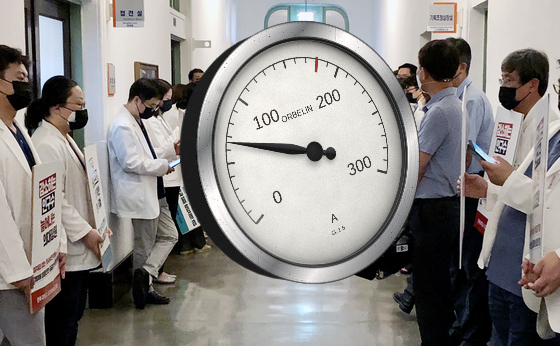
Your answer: 65 A
